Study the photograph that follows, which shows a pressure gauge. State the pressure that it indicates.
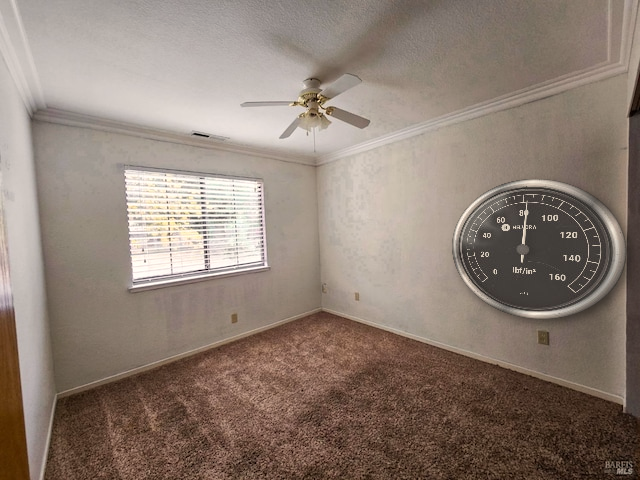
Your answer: 82.5 psi
